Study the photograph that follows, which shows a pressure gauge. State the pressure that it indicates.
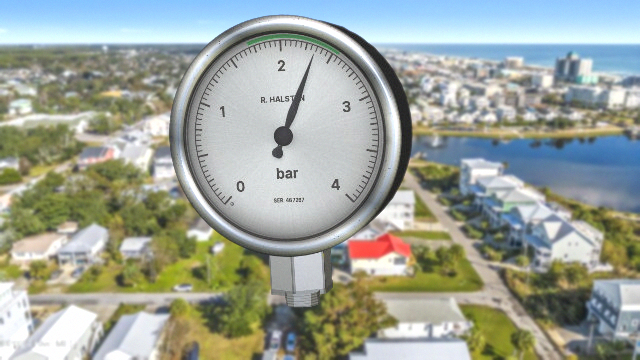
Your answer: 2.35 bar
